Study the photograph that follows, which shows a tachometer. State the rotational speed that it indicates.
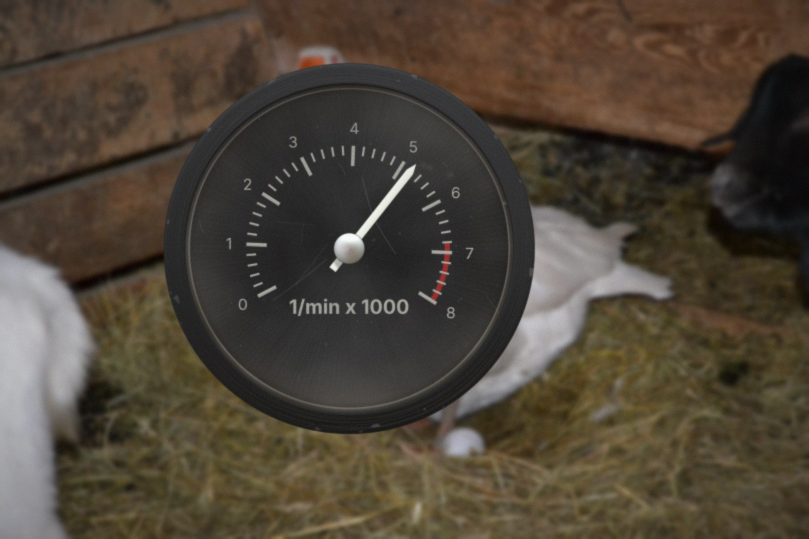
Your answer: 5200 rpm
